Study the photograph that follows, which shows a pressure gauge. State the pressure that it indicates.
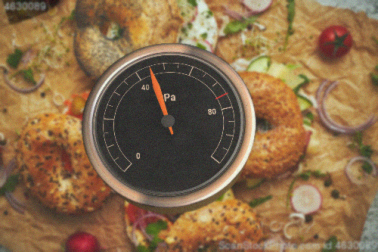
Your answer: 45 kPa
